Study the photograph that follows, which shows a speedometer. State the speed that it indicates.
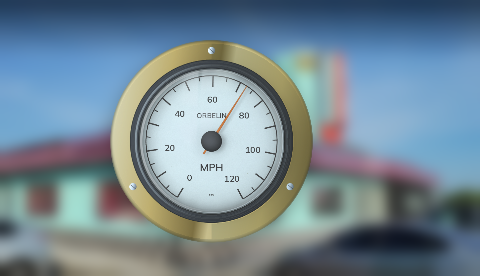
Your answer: 72.5 mph
